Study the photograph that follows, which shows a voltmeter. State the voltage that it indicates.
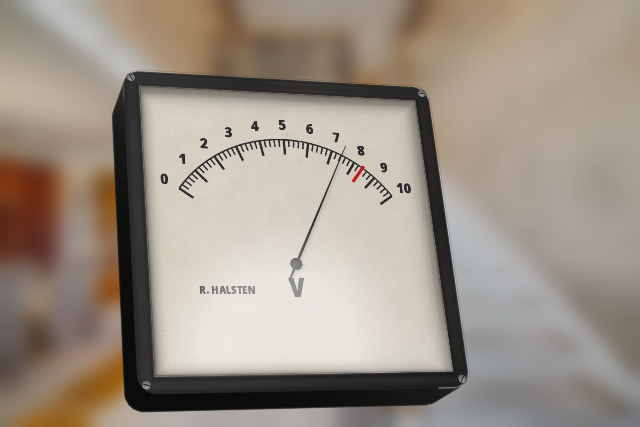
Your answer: 7.4 V
